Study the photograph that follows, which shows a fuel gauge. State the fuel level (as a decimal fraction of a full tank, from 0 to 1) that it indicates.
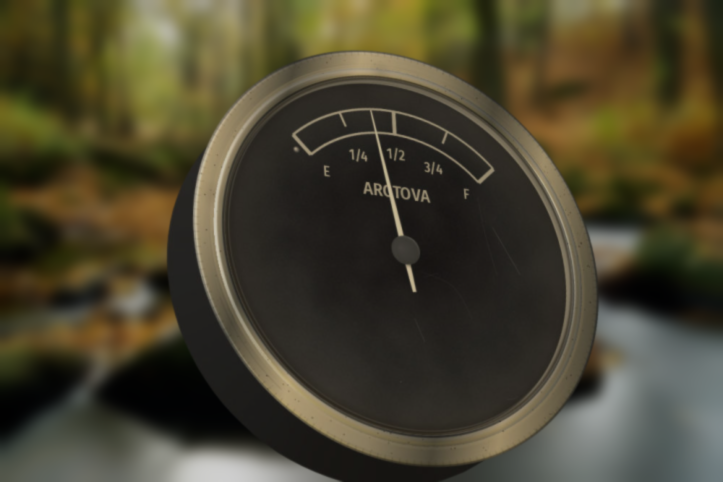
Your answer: 0.375
